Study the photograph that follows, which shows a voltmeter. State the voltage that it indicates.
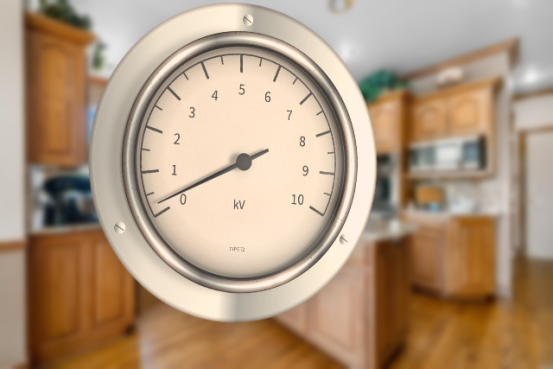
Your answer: 0.25 kV
